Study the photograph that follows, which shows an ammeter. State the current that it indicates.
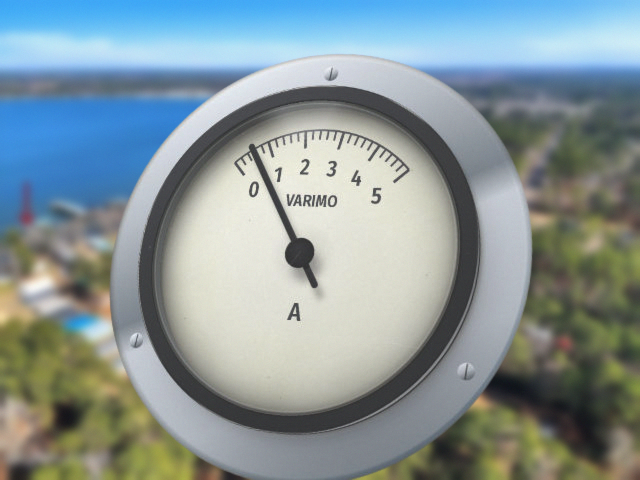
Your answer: 0.6 A
